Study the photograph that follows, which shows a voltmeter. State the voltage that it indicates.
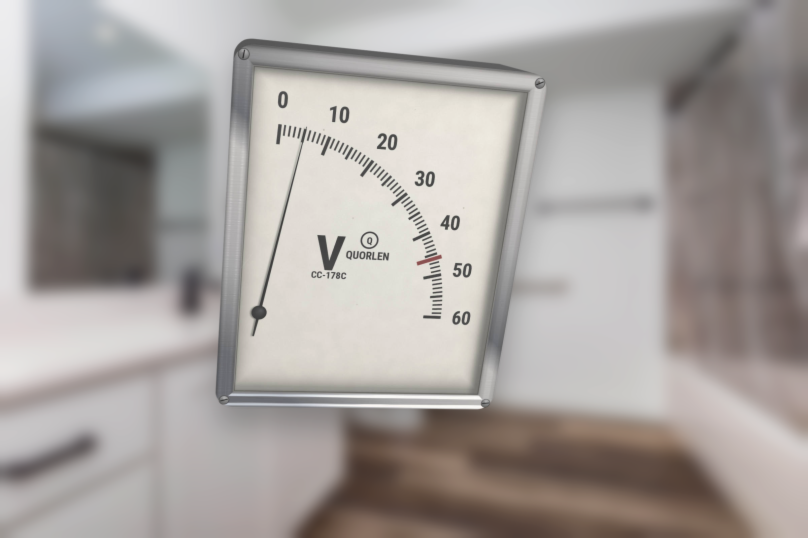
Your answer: 5 V
